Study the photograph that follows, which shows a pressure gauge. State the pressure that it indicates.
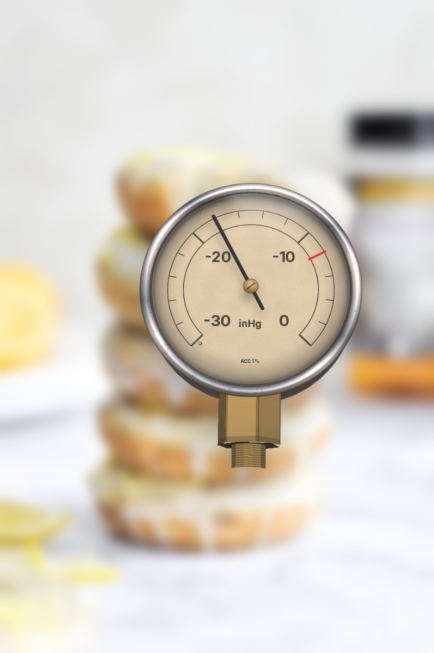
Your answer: -18 inHg
